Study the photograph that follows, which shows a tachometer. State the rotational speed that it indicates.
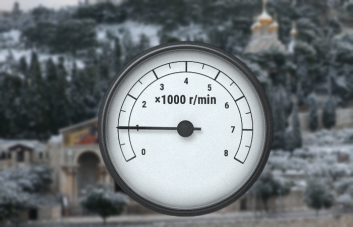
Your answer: 1000 rpm
